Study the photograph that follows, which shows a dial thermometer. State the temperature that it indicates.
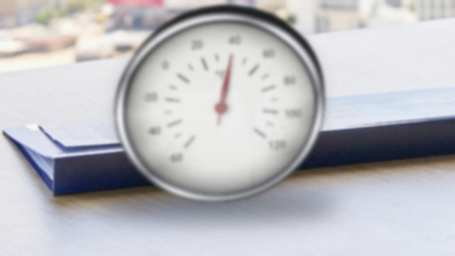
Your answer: 40 °F
